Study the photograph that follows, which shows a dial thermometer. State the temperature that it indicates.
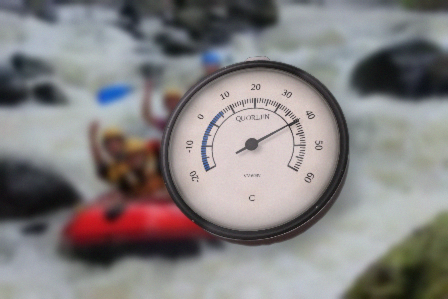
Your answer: 40 °C
